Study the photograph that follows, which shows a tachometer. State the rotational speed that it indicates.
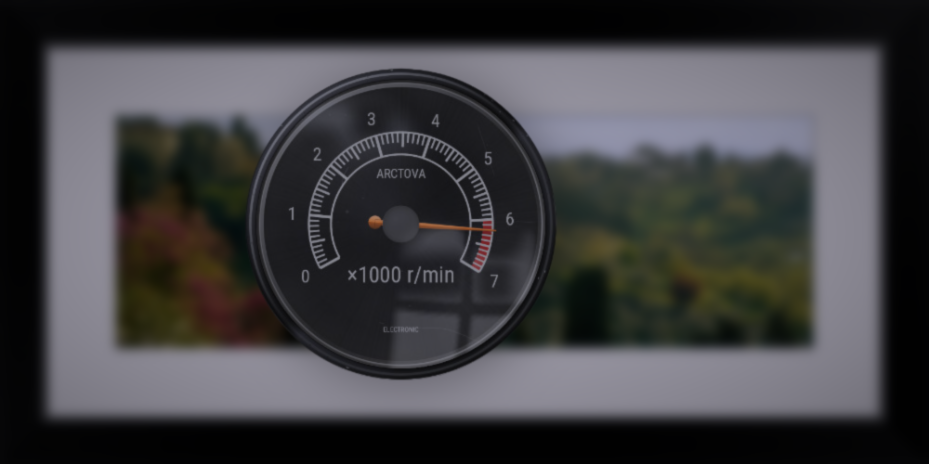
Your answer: 6200 rpm
